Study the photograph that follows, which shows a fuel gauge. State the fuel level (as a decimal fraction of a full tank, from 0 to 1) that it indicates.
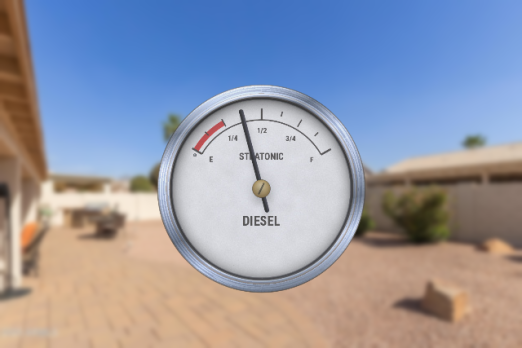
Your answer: 0.375
